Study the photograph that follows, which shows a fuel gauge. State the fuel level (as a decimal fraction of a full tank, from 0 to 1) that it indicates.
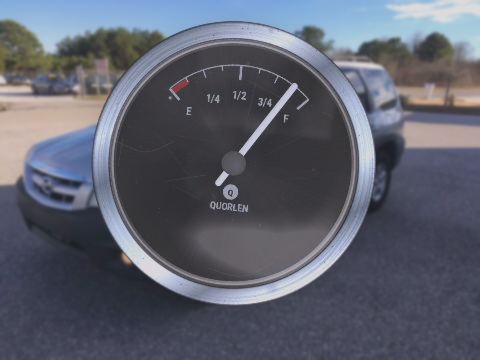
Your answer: 0.875
